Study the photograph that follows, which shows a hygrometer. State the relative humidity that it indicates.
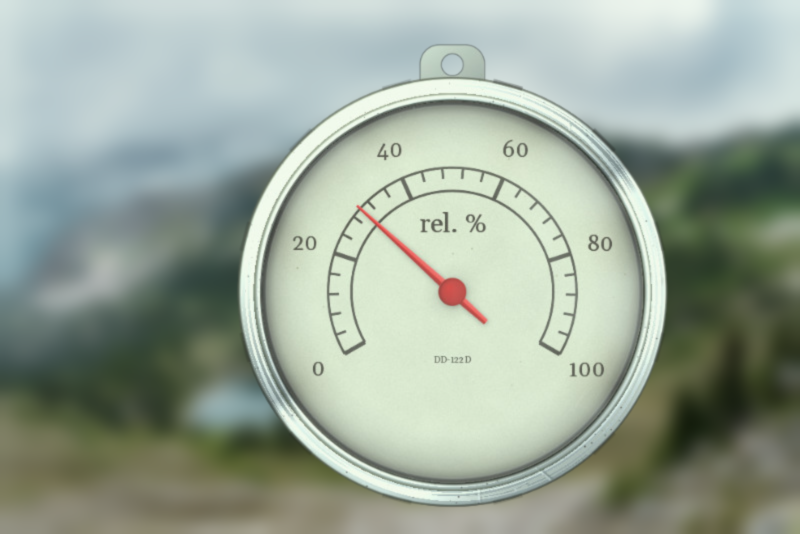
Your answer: 30 %
